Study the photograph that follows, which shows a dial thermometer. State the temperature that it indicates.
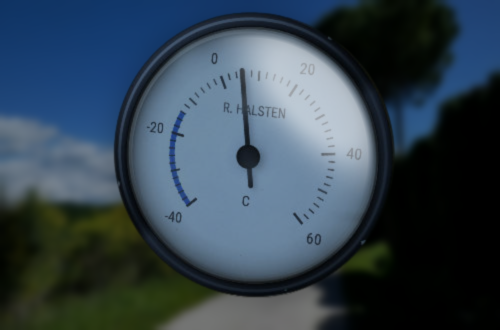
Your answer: 6 °C
